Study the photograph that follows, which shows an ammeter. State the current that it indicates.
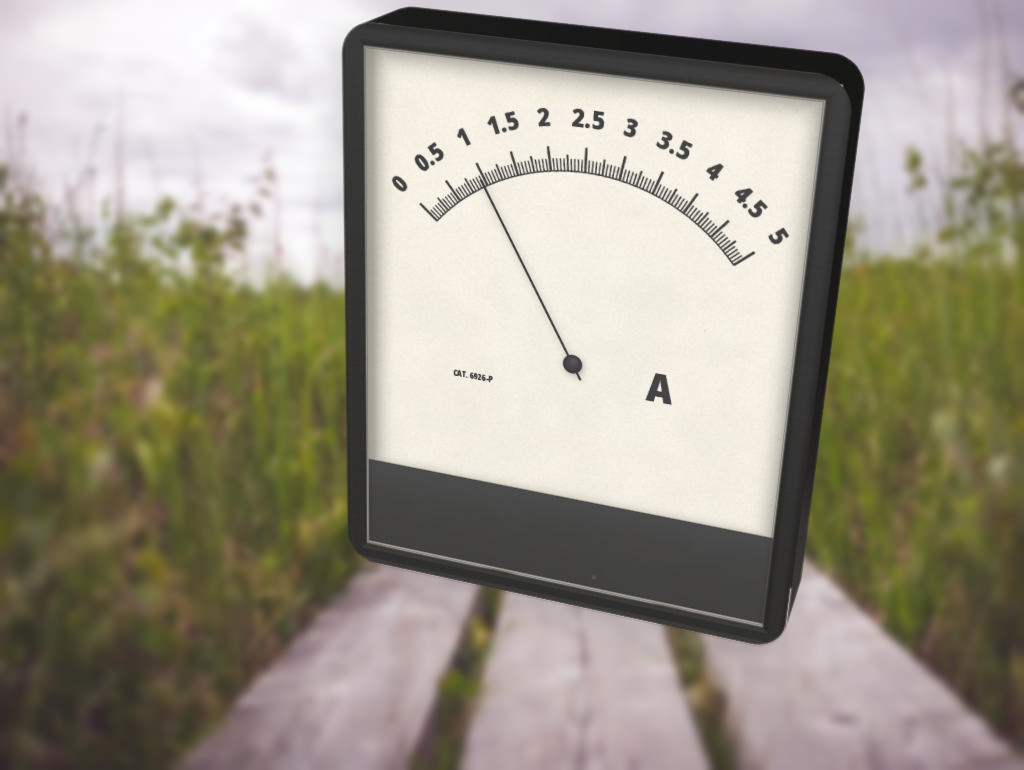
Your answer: 1 A
